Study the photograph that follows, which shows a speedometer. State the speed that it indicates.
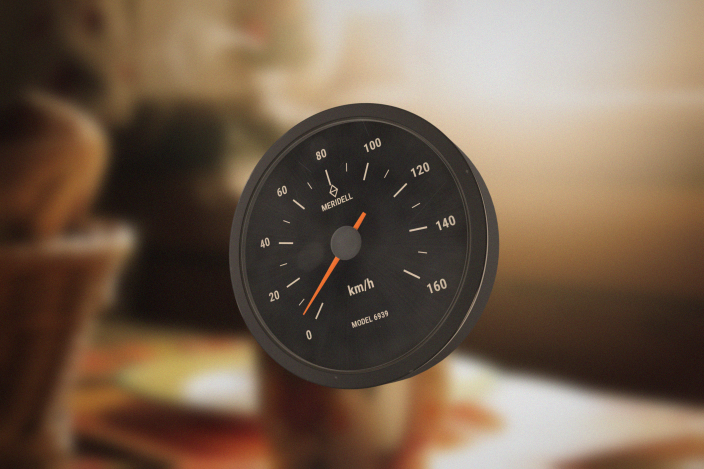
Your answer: 5 km/h
